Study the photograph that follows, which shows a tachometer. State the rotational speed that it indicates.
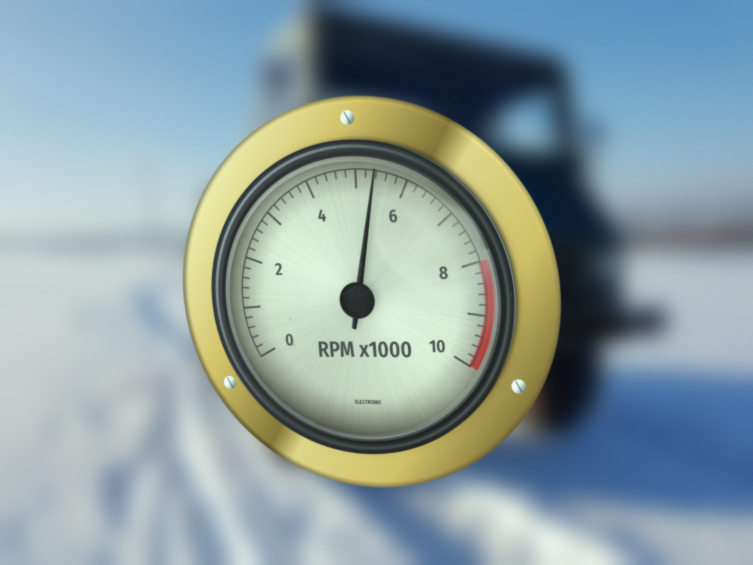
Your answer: 5400 rpm
